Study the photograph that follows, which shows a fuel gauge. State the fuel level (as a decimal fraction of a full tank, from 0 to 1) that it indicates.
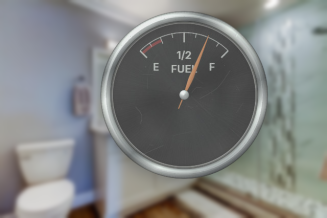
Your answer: 0.75
